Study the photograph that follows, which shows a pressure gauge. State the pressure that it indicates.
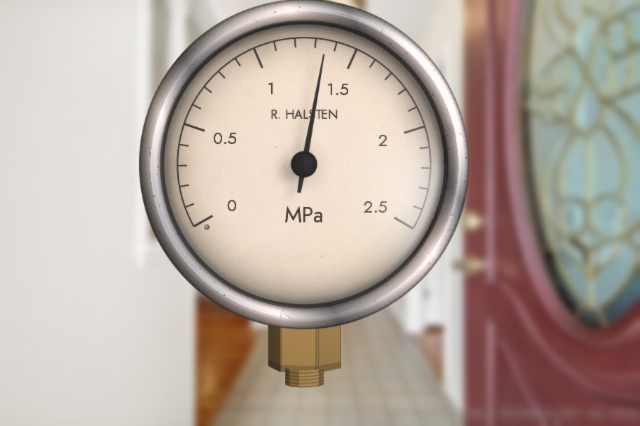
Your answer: 1.35 MPa
